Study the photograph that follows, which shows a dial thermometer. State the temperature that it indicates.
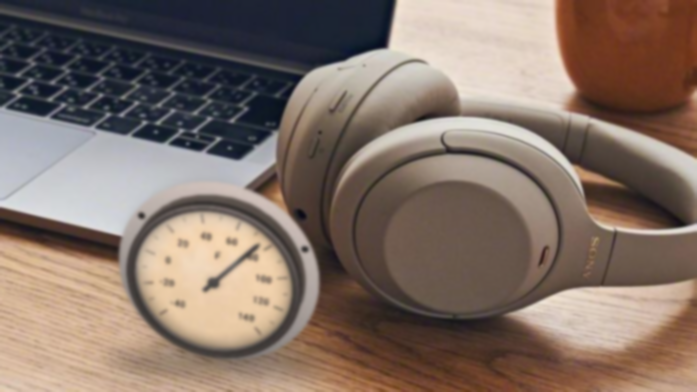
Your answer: 75 °F
